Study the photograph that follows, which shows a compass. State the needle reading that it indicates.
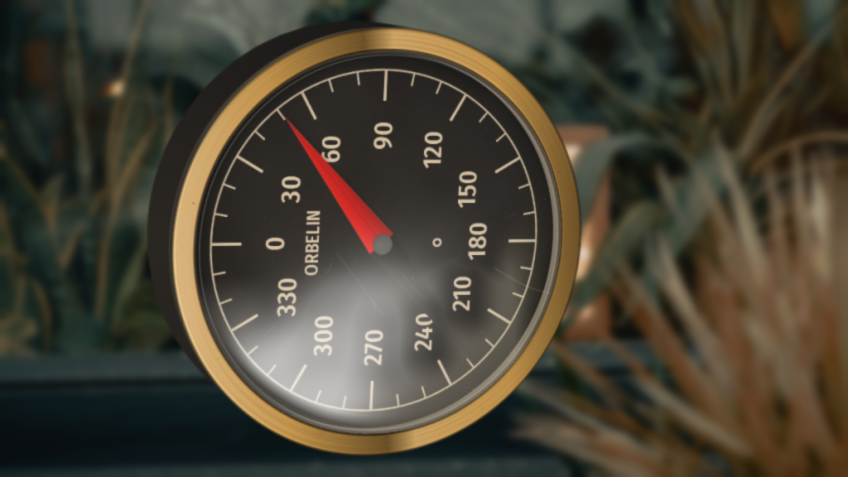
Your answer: 50 °
